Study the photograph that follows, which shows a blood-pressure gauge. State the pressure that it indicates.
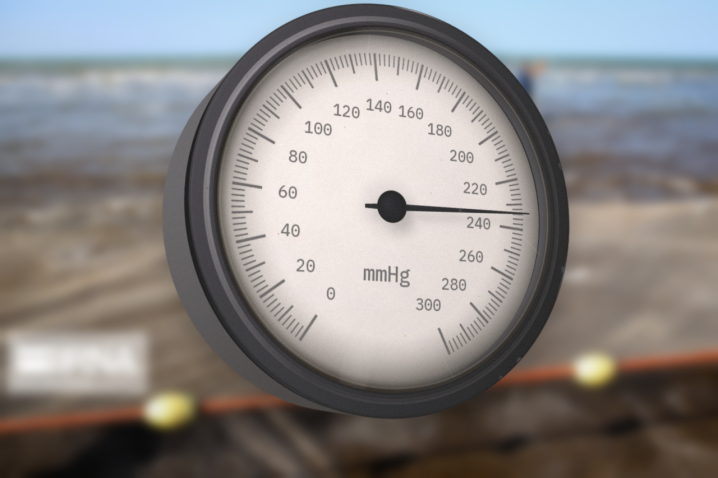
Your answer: 234 mmHg
